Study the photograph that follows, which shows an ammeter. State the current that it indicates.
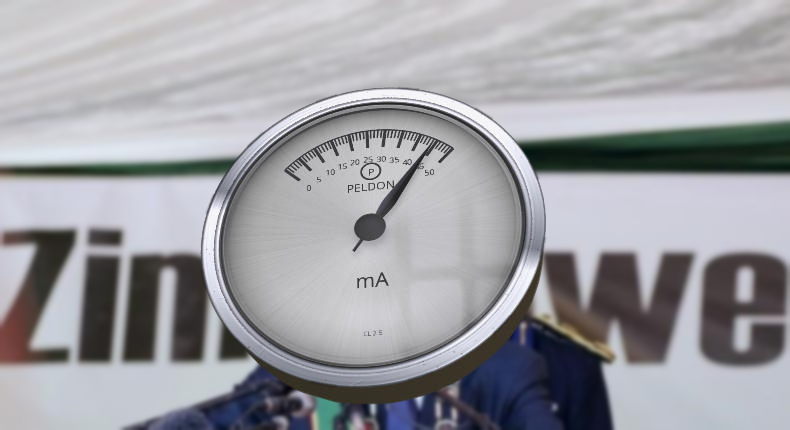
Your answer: 45 mA
